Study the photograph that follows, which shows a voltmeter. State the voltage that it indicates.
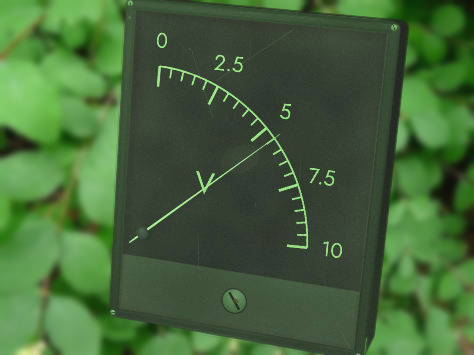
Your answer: 5.5 V
